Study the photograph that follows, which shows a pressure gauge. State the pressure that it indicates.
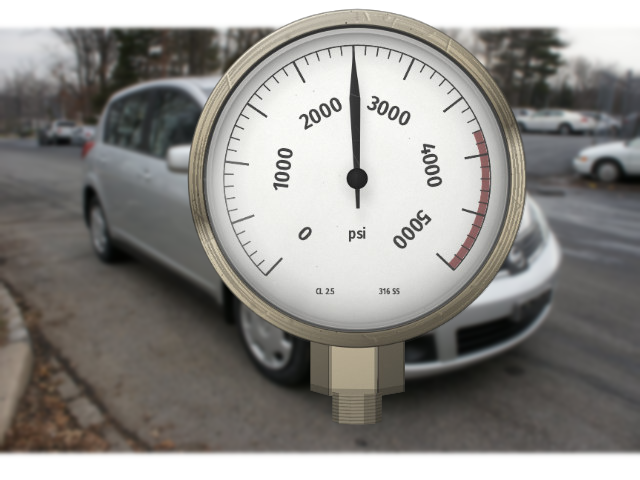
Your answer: 2500 psi
